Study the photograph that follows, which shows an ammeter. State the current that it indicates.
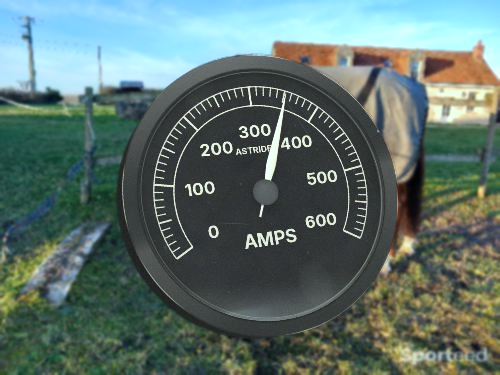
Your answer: 350 A
